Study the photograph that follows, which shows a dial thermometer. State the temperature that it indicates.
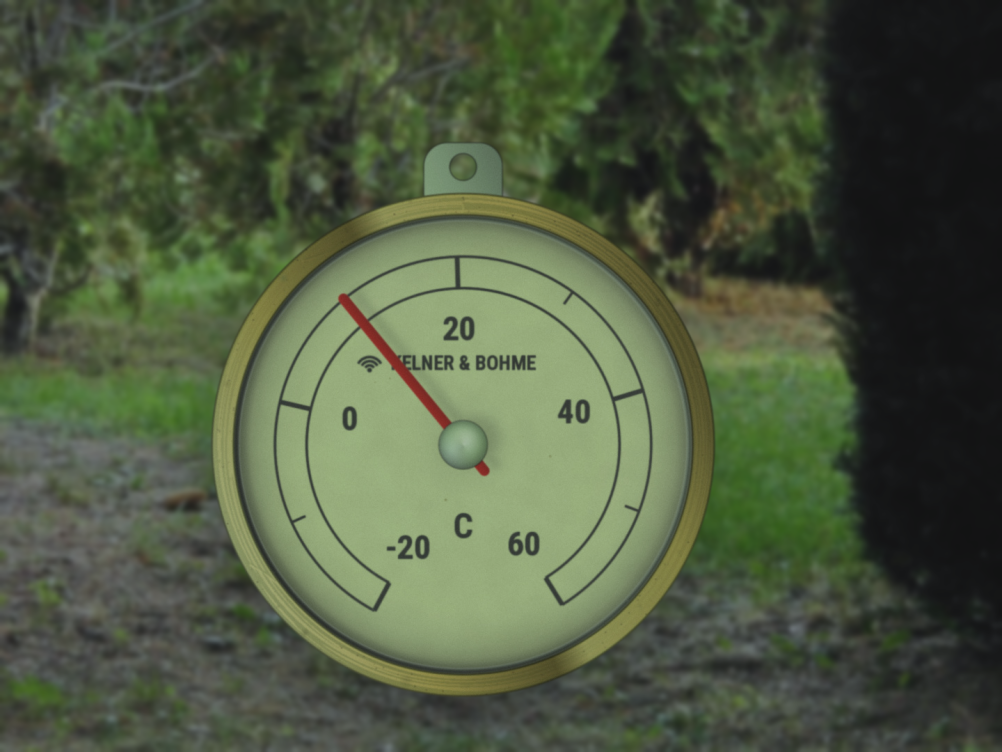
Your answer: 10 °C
